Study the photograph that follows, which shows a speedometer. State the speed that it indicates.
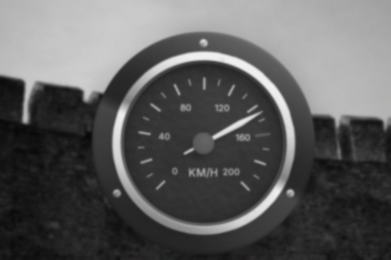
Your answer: 145 km/h
